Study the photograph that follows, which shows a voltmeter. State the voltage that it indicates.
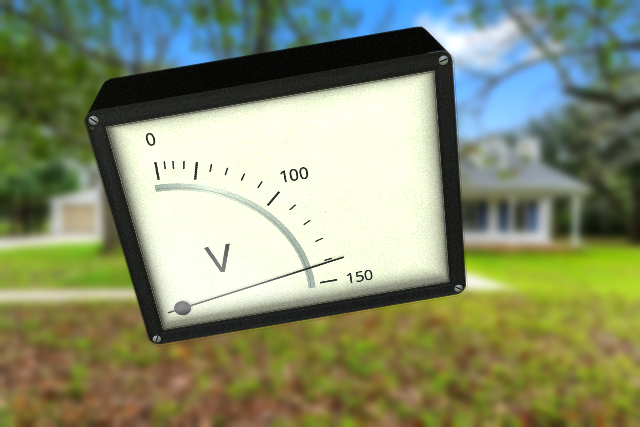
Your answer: 140 V
